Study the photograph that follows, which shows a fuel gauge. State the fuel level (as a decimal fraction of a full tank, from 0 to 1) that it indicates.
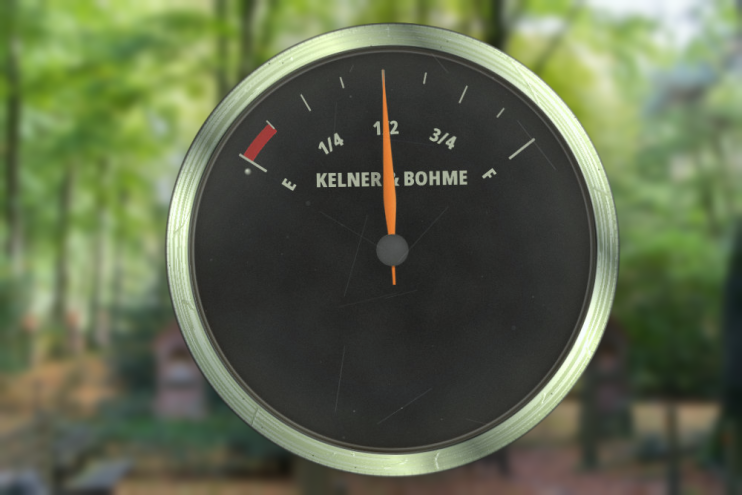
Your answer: 0.5
